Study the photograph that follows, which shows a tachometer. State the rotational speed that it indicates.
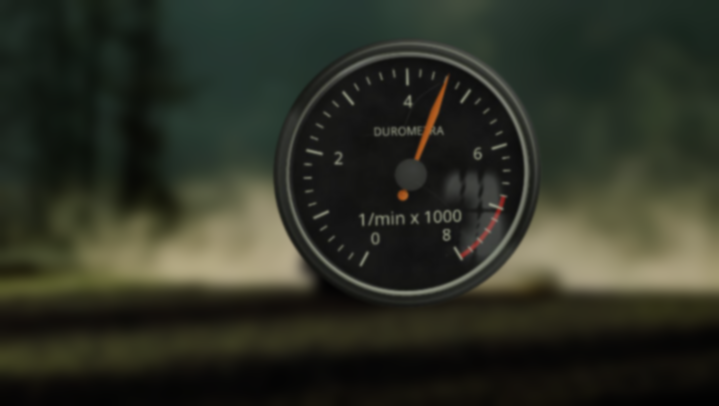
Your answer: 4600 rpm
